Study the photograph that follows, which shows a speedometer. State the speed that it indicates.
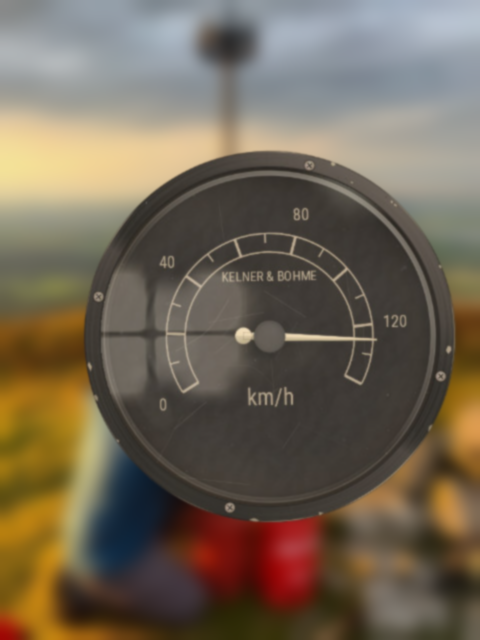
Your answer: 125 km/h
